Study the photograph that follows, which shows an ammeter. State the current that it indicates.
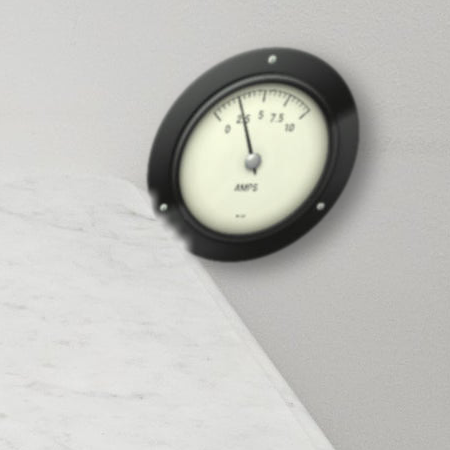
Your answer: 2.5 A
